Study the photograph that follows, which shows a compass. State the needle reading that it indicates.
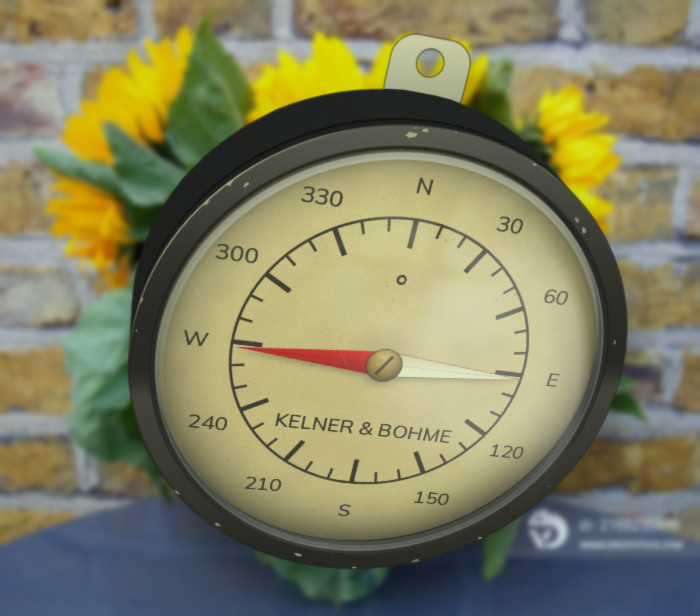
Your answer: 270 °
